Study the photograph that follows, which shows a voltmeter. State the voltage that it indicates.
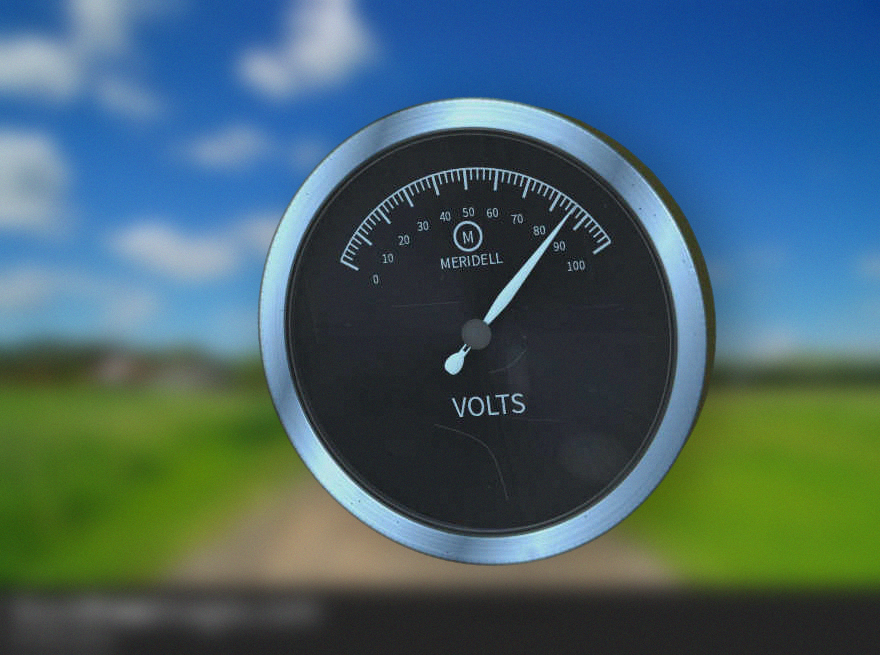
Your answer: 86 V
